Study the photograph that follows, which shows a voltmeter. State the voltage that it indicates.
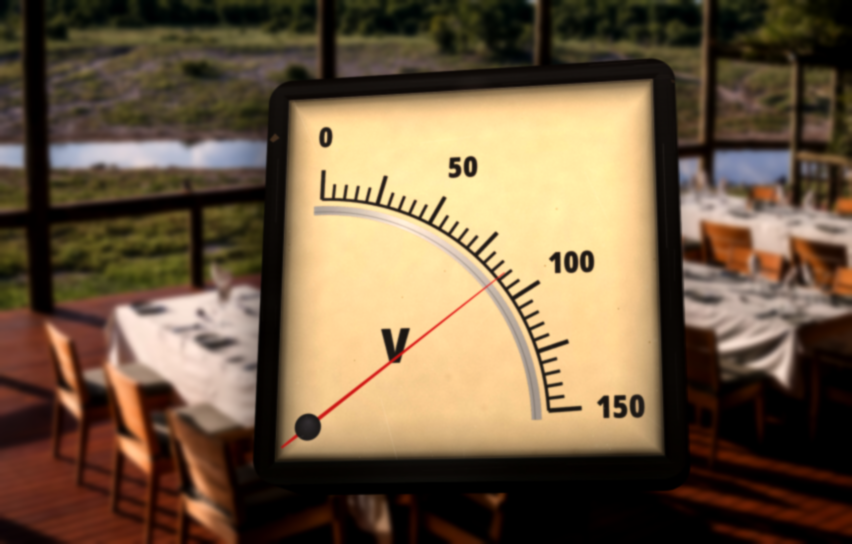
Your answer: 90 V
